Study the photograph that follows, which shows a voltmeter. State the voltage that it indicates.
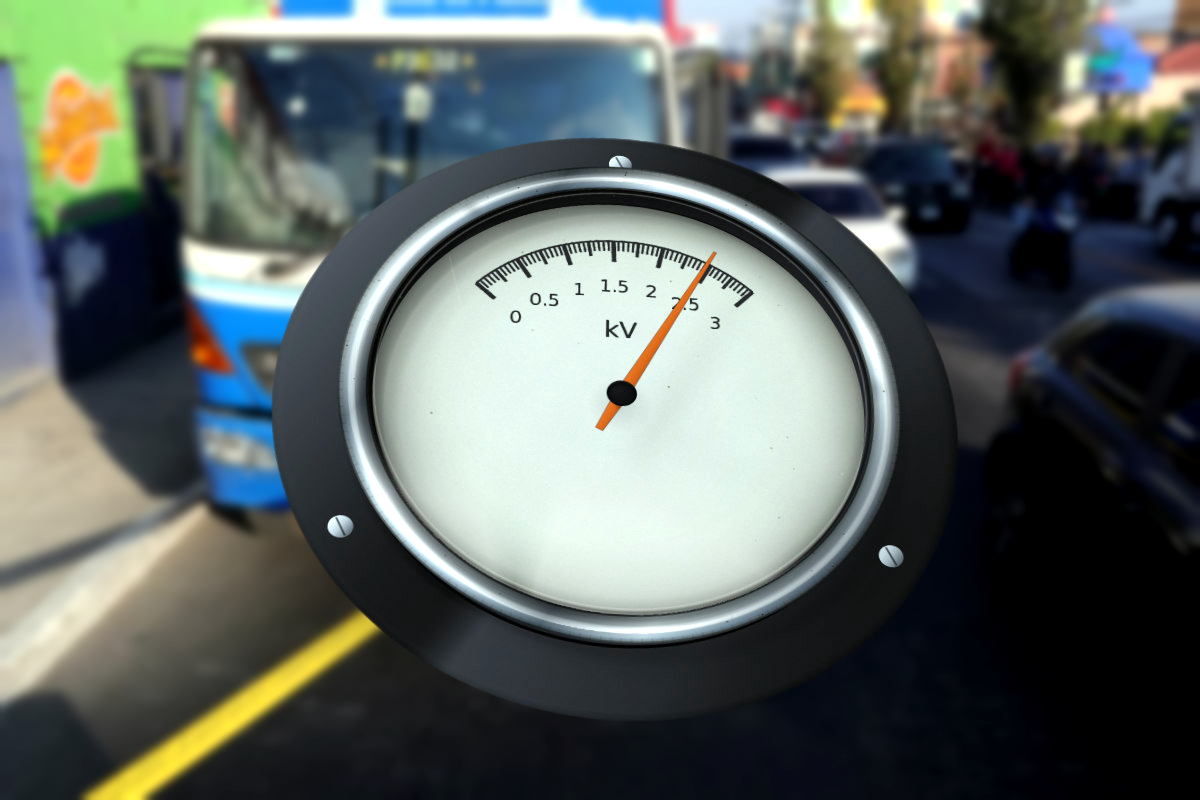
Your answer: 2.5 kV
